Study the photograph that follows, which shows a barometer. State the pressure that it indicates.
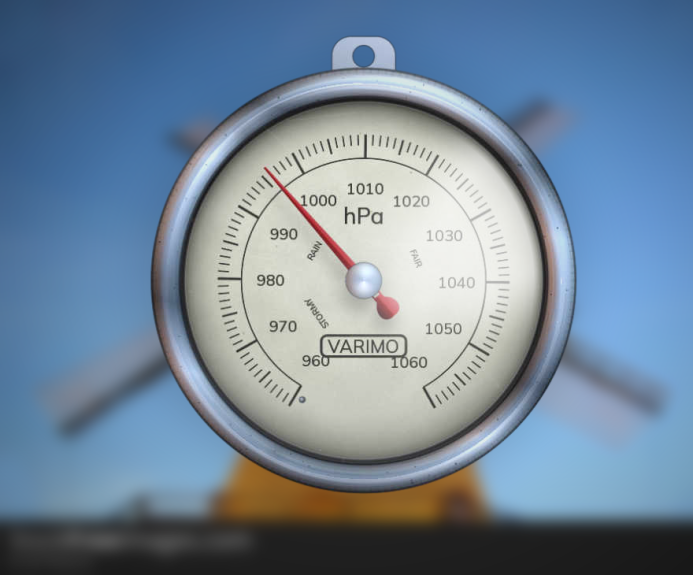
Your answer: 996 hPa
